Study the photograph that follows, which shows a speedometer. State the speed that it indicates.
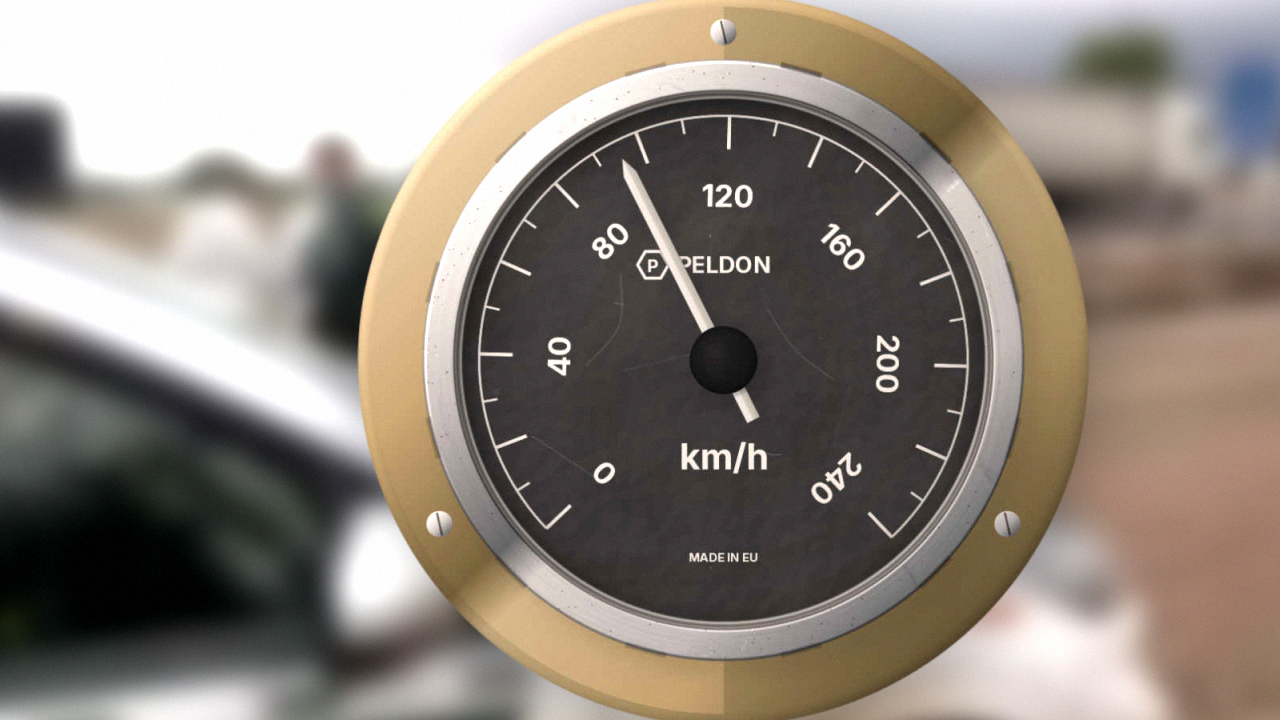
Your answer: 95 km/h
